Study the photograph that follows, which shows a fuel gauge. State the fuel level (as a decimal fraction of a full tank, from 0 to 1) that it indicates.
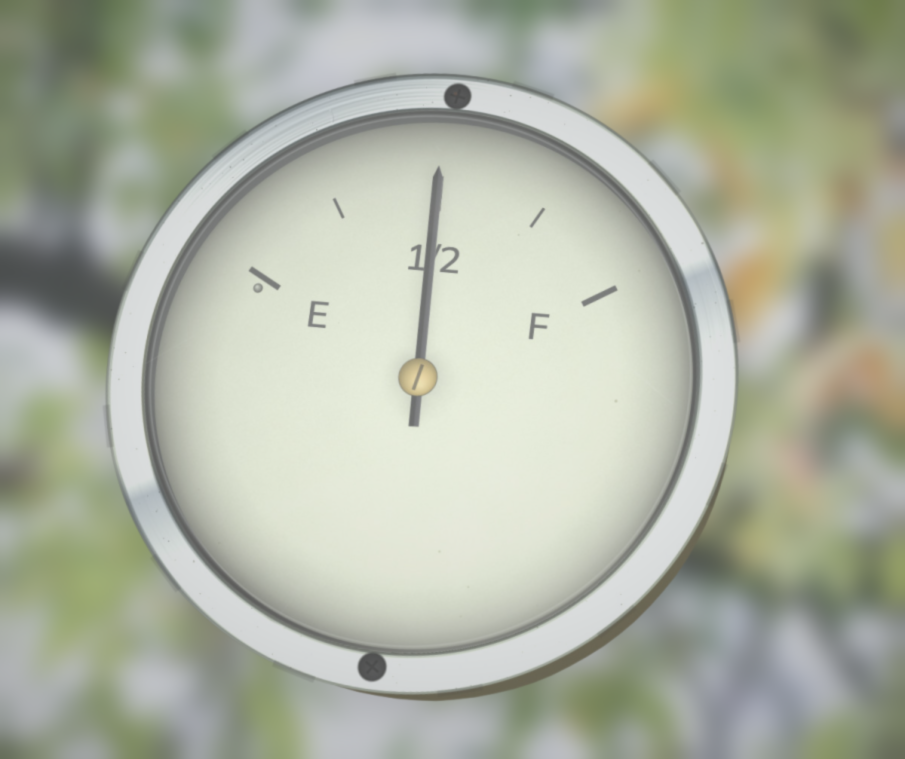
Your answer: 0.5
